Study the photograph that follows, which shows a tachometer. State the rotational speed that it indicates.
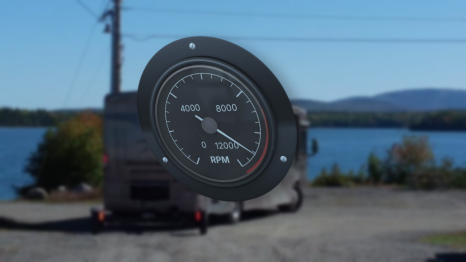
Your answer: 11000 rpm
